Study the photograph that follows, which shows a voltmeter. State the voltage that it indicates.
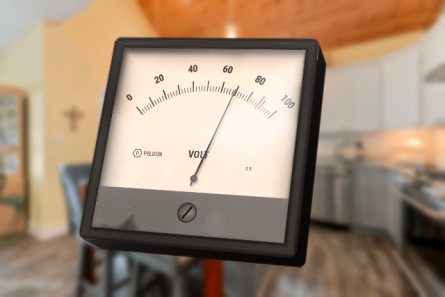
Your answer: 70 V
